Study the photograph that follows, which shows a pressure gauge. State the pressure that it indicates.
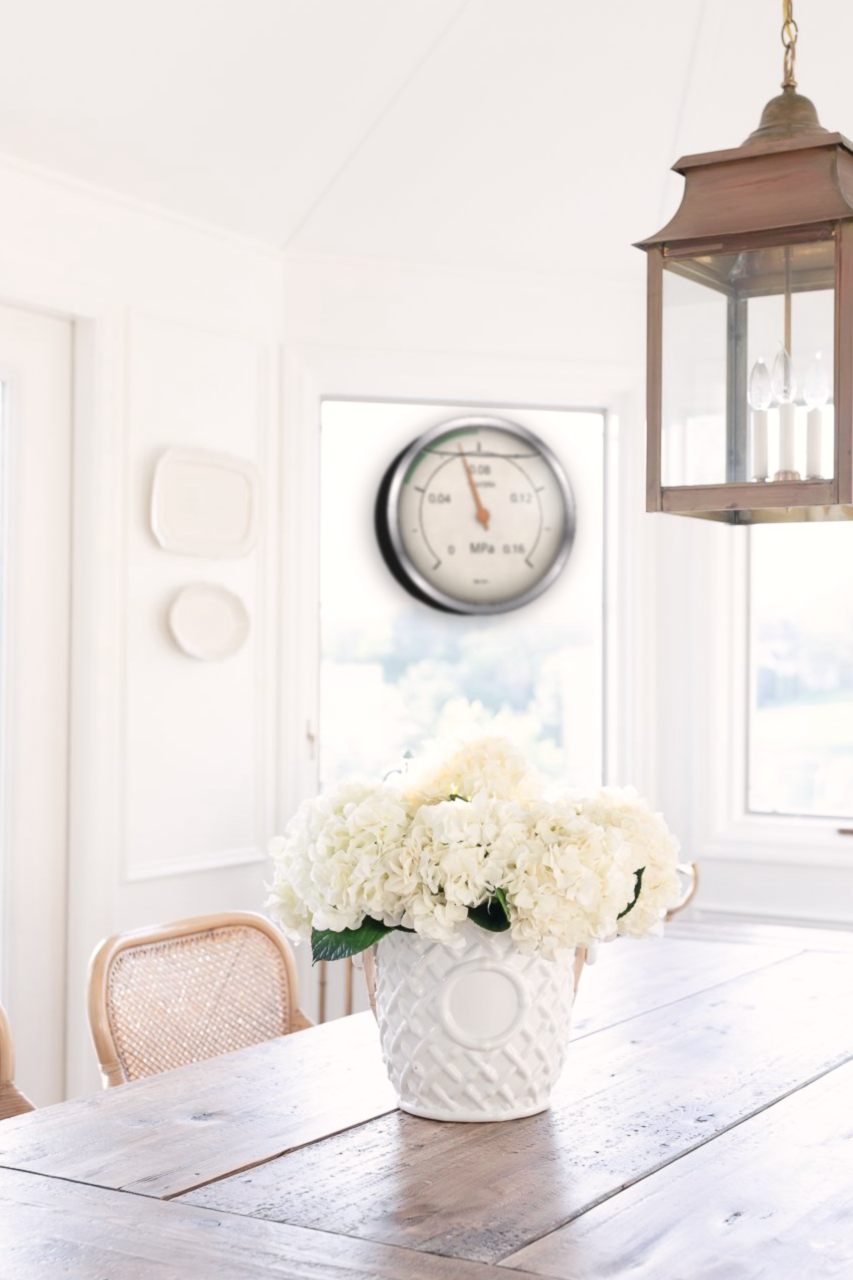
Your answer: 0.07 MPa
